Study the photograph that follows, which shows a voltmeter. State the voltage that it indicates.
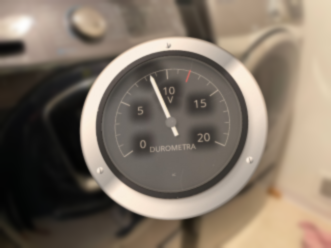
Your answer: 8.5 V
